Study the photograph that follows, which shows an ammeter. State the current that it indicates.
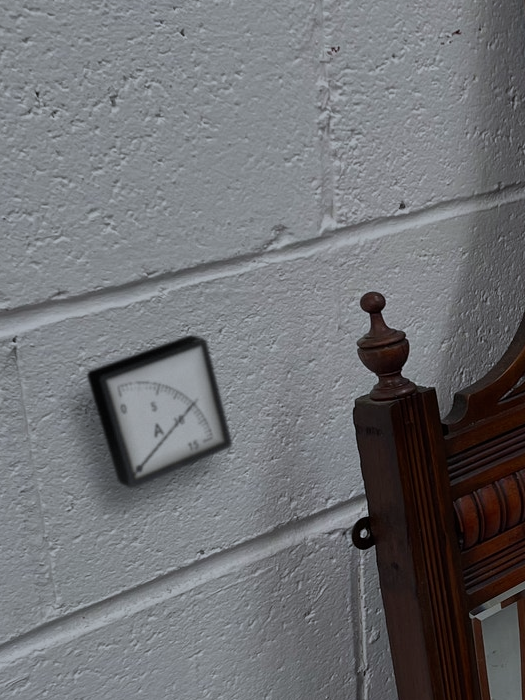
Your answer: 10 A
